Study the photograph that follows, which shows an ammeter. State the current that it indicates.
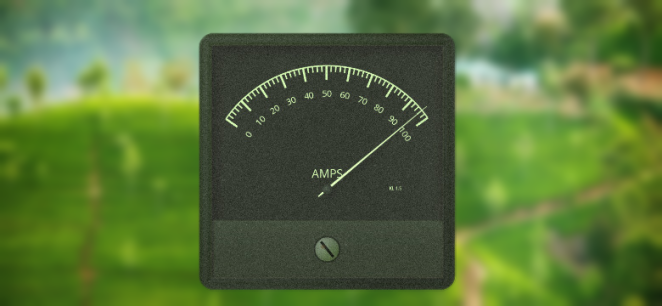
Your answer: 96 A
